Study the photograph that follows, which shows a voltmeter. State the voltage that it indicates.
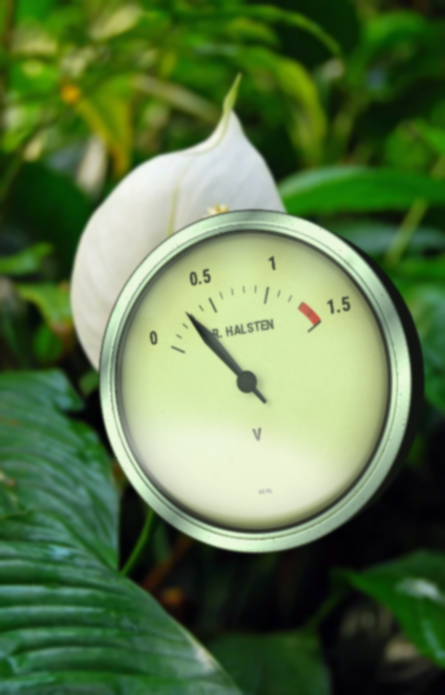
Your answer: 0.3 V
